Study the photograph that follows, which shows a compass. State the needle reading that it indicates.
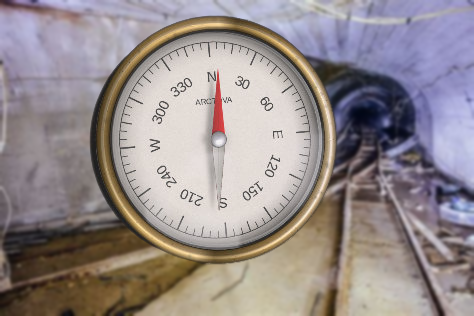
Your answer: 5 °
